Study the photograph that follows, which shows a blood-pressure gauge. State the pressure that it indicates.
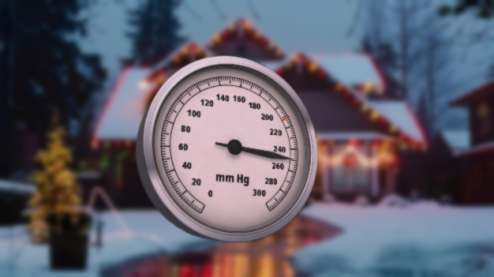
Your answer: 250 mmHg
